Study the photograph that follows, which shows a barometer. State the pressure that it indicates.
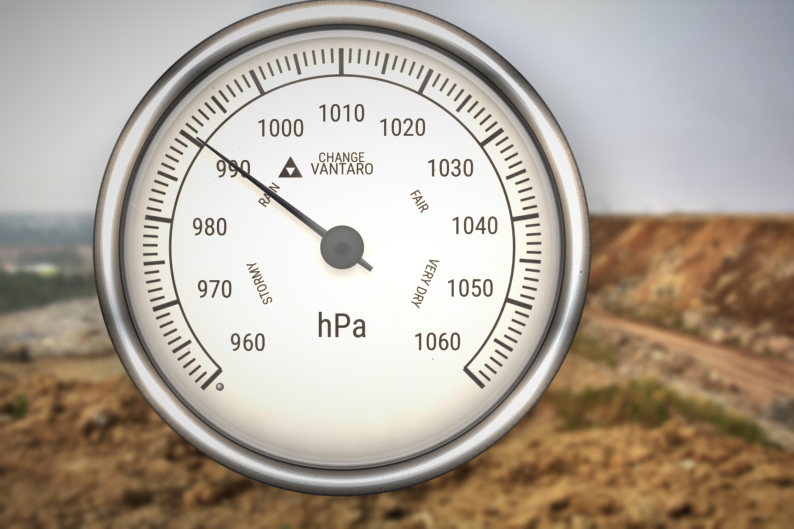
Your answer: 990.5 hPa
